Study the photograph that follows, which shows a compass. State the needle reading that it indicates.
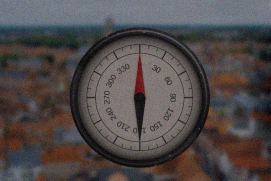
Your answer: 0 °
